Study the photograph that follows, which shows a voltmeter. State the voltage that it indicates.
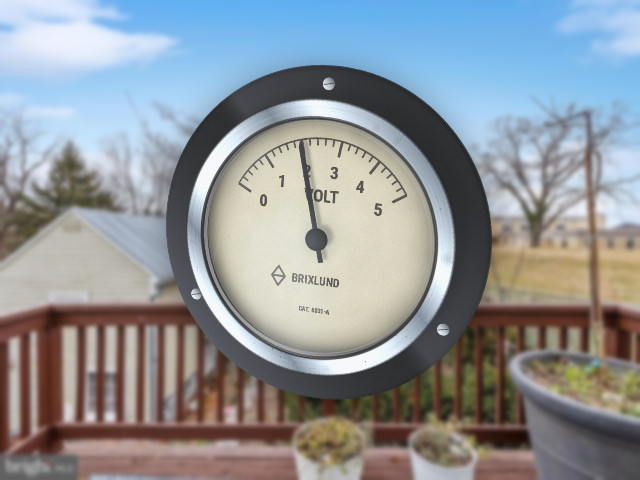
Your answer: 2 V
